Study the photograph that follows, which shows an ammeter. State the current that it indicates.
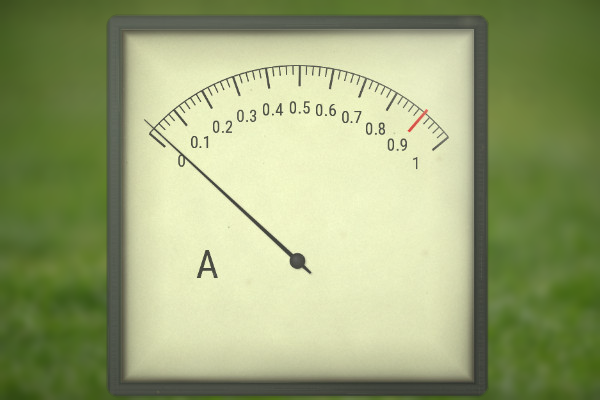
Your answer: 0.02 A
